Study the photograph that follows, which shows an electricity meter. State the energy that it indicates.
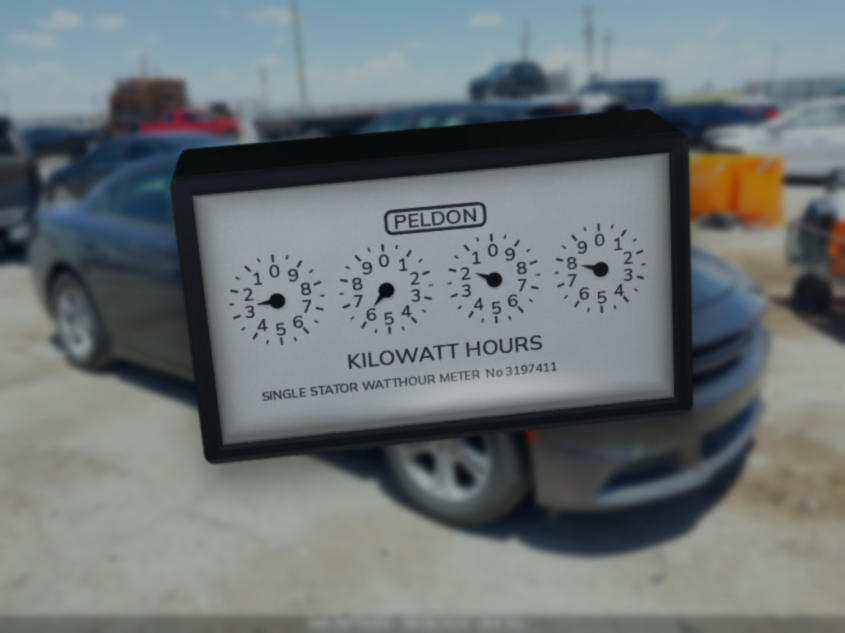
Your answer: 2618 kWh
